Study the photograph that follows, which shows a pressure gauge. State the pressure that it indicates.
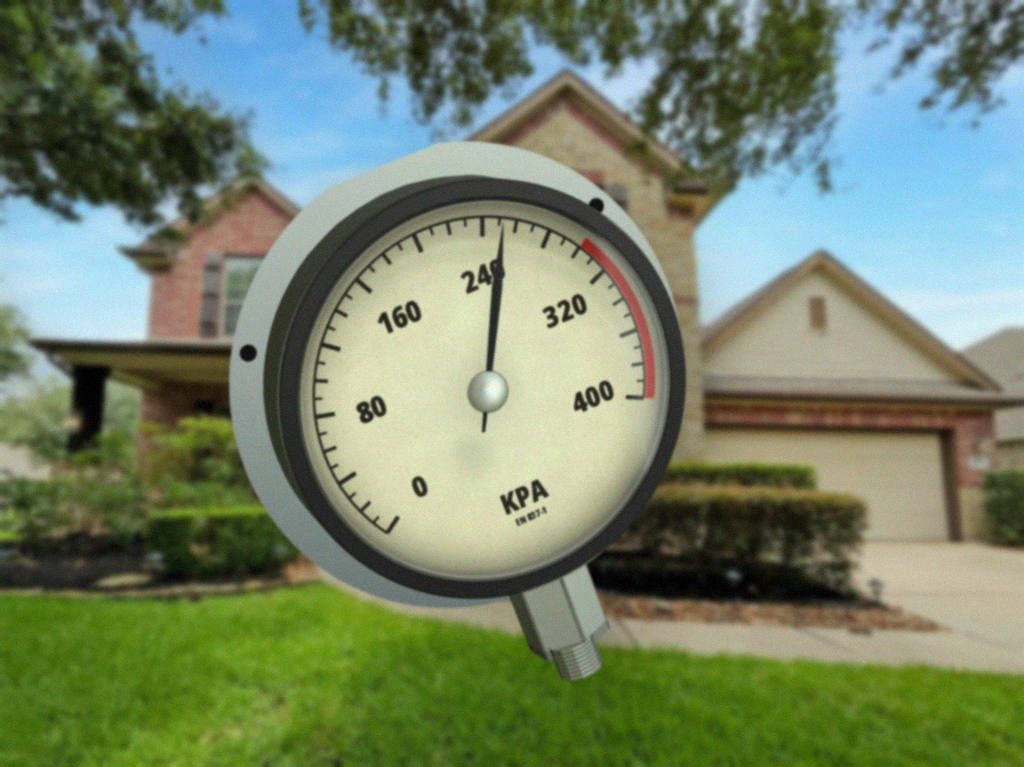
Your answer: 250 kPa
